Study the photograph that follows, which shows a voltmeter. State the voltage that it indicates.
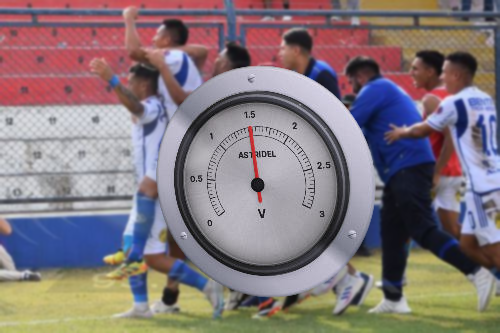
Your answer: 1.5 V
